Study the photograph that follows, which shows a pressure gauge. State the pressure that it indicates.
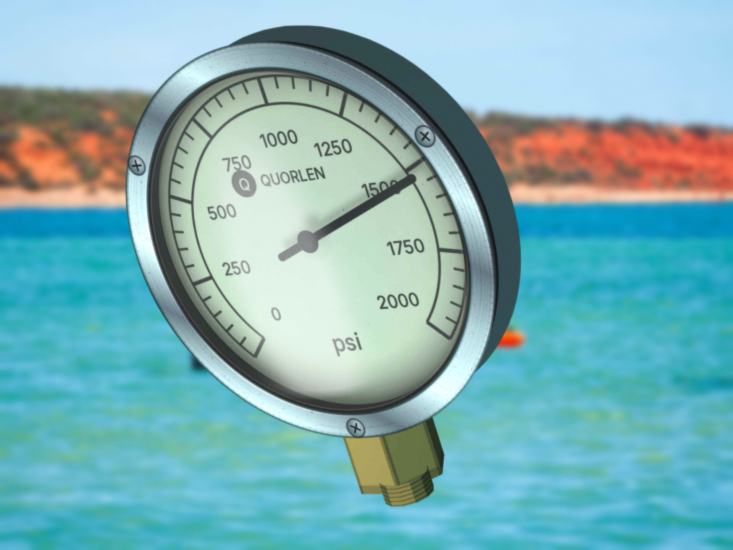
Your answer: 1525 psi
